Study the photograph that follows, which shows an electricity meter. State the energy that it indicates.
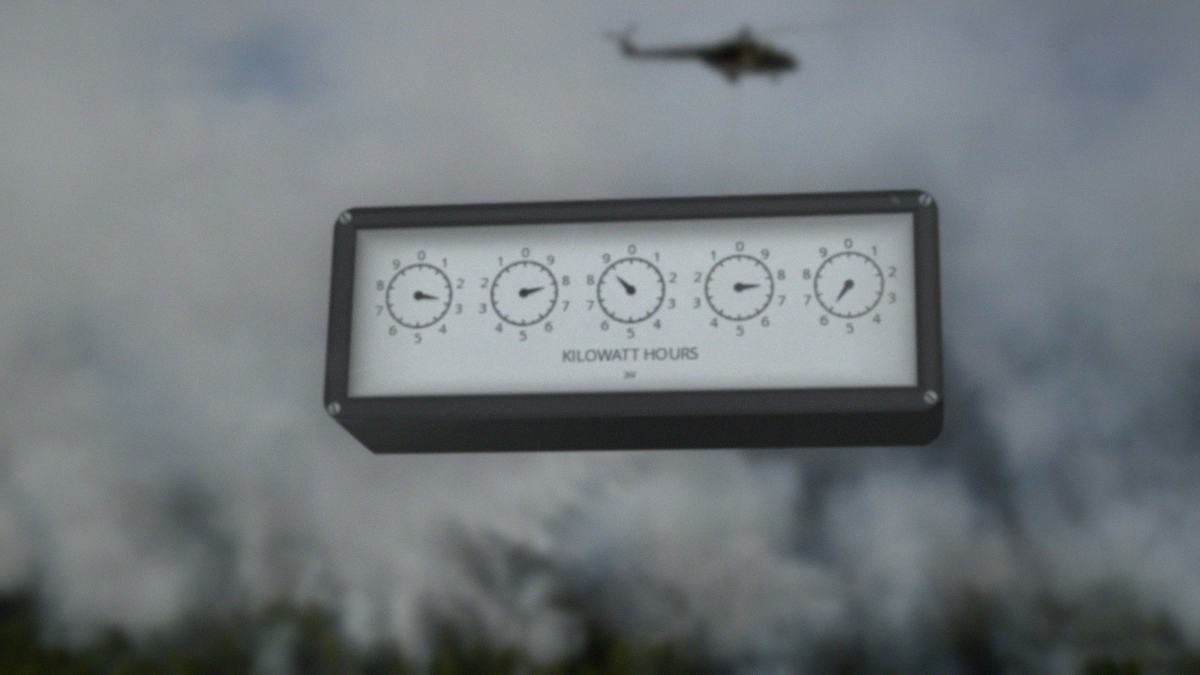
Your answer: 27876 kWh
